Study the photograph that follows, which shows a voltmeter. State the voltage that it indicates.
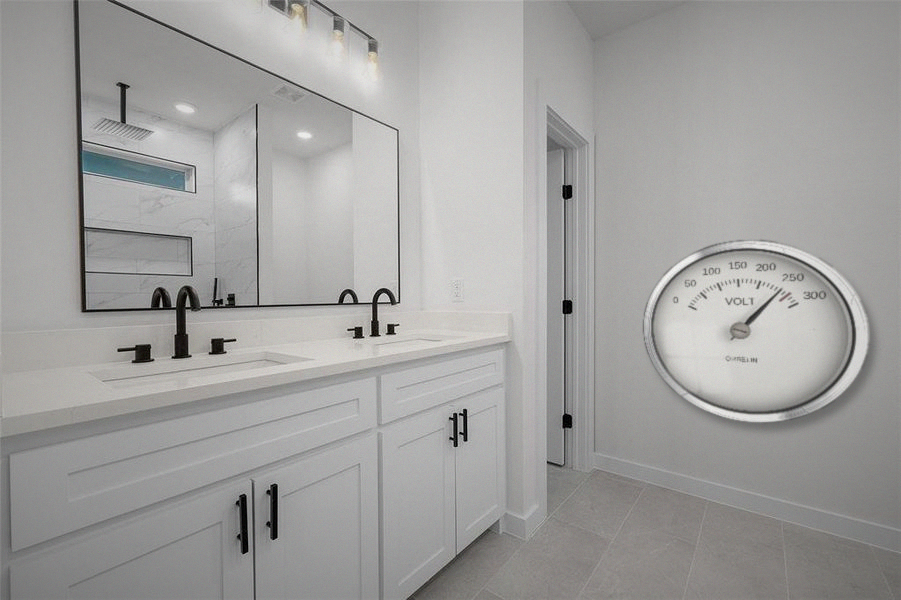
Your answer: 250 V
